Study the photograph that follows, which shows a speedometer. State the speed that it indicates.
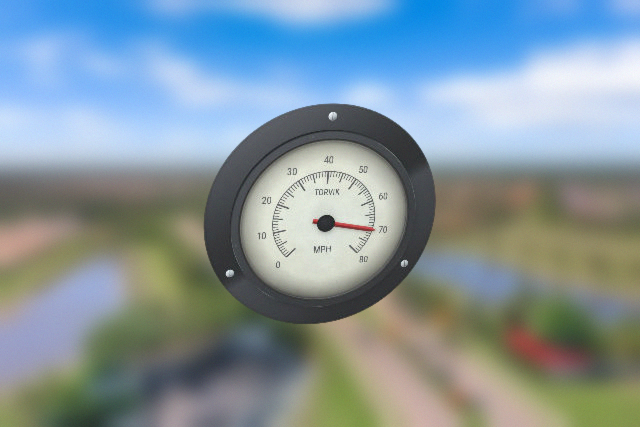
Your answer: 70 mph
